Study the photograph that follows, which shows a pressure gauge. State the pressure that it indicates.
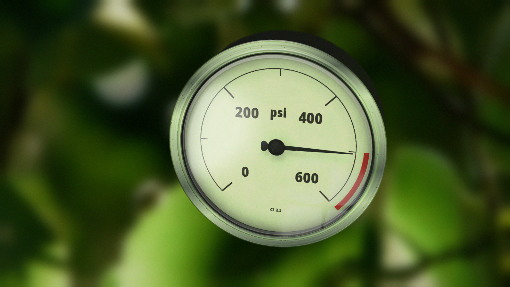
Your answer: 500 psi
